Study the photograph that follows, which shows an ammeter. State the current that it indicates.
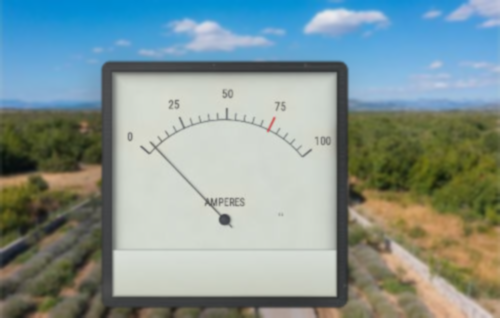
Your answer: 5 A
